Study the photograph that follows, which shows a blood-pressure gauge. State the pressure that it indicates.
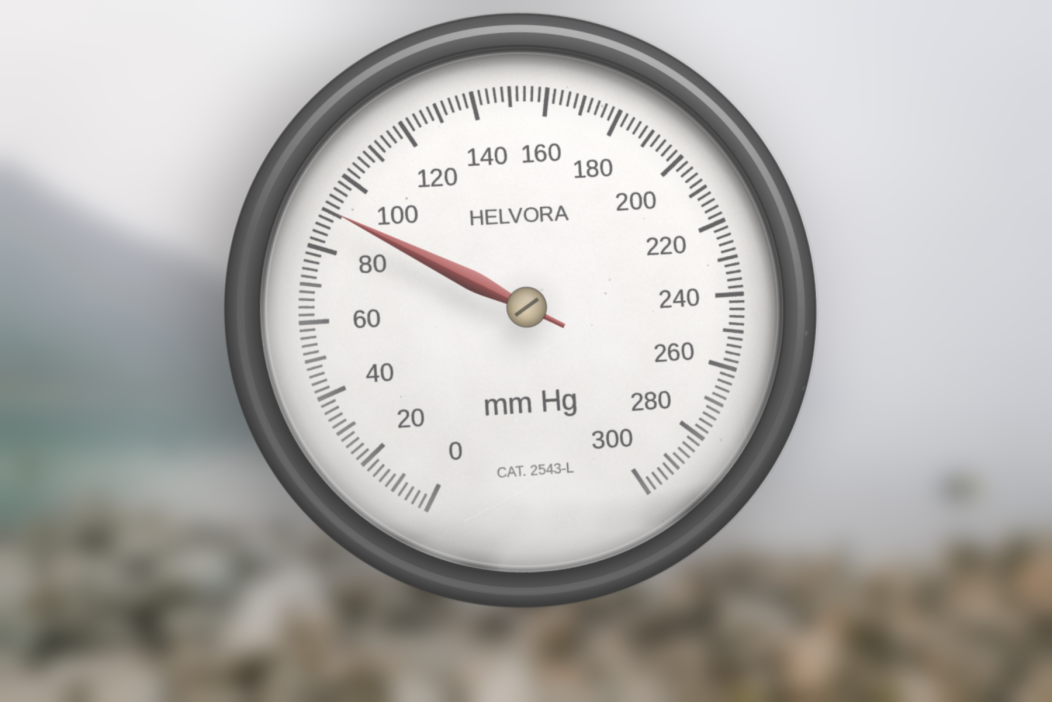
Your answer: 90 mmHg
